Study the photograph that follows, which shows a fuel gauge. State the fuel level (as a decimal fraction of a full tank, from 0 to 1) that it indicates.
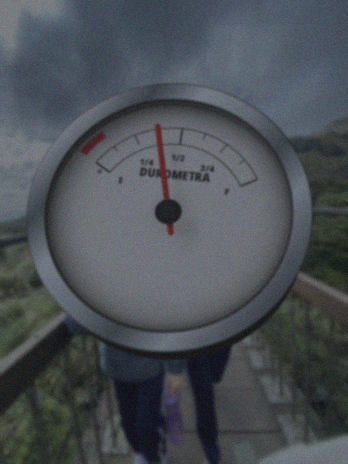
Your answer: 0.375
